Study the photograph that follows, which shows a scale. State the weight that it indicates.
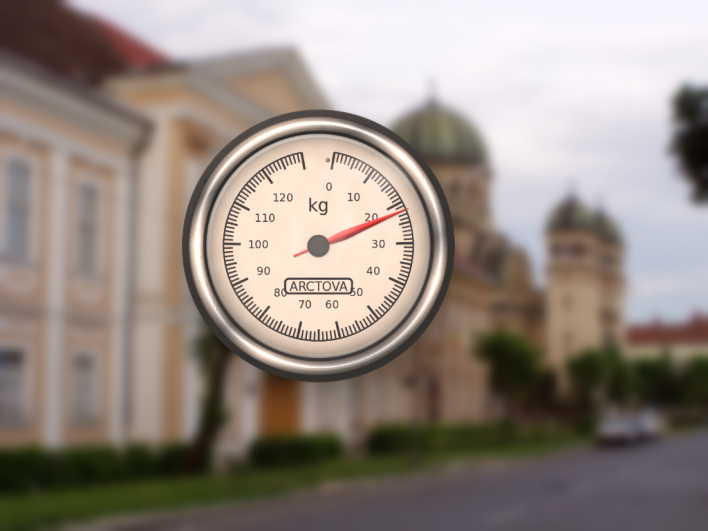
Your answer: 22 kg
